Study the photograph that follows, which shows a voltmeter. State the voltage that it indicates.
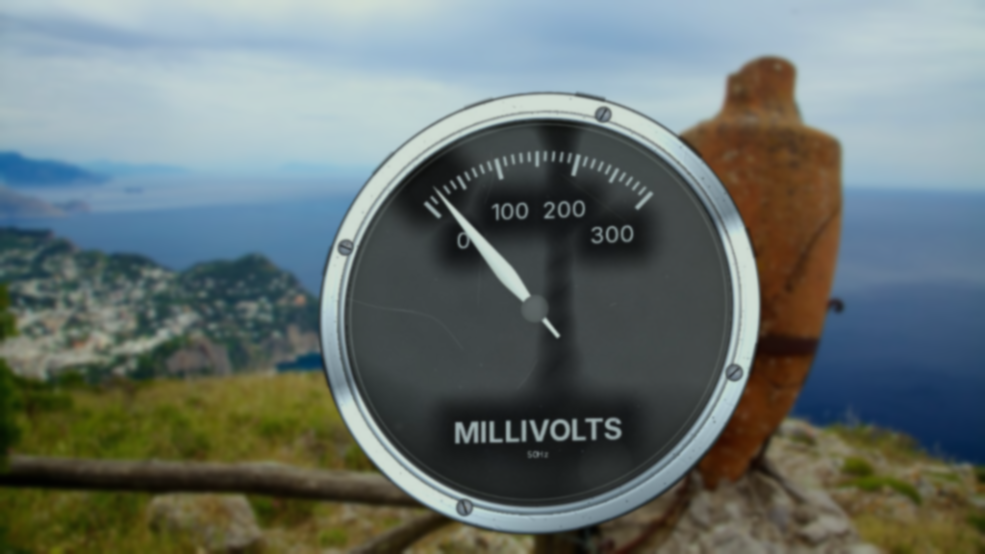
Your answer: 20 mV
